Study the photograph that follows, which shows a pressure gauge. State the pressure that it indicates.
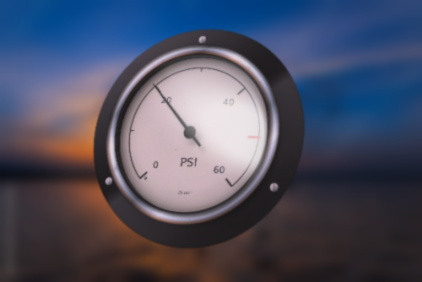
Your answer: 20 psi
